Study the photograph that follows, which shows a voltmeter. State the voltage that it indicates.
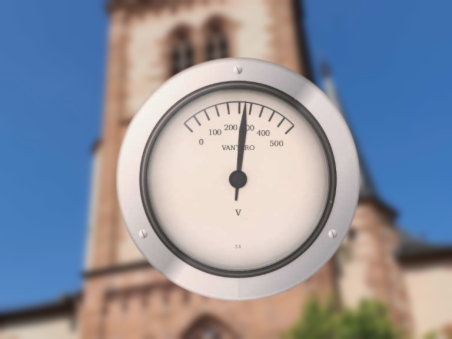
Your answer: 275 V
